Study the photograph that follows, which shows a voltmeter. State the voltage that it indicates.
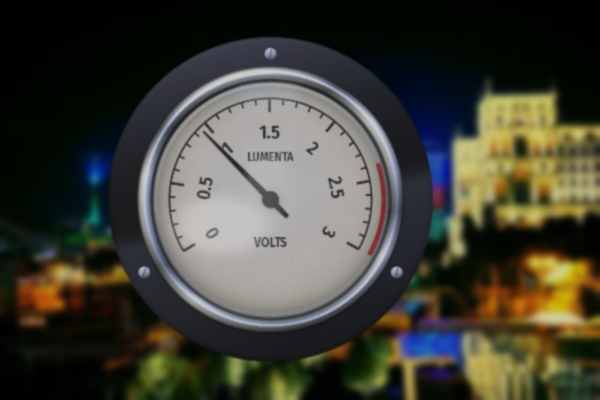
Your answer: 0.95 V
